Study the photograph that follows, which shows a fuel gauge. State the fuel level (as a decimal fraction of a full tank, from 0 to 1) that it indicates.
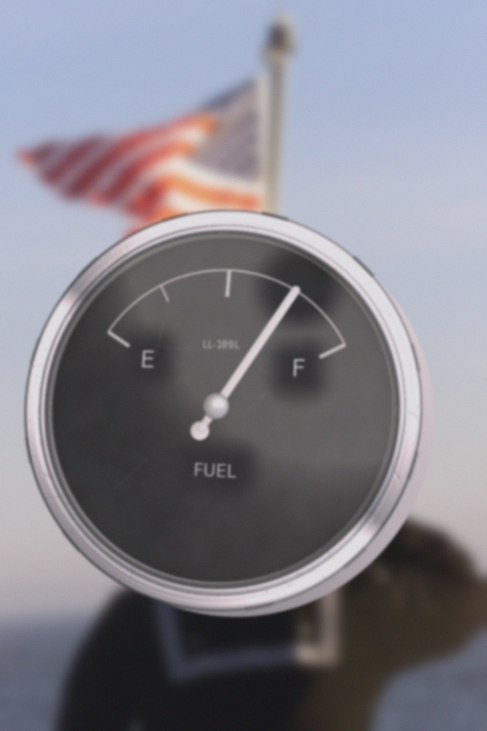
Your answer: 0.75
